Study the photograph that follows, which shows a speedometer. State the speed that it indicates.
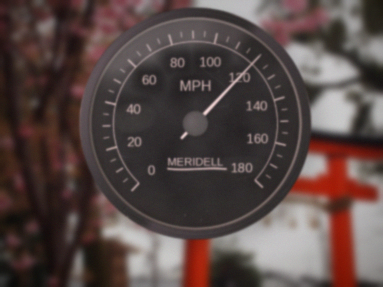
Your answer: 120 mph
